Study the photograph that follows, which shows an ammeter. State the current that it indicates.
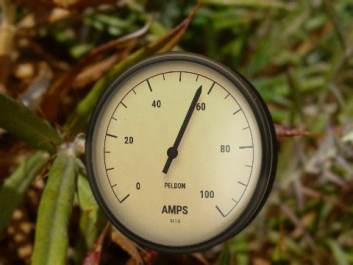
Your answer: 57.5 A
